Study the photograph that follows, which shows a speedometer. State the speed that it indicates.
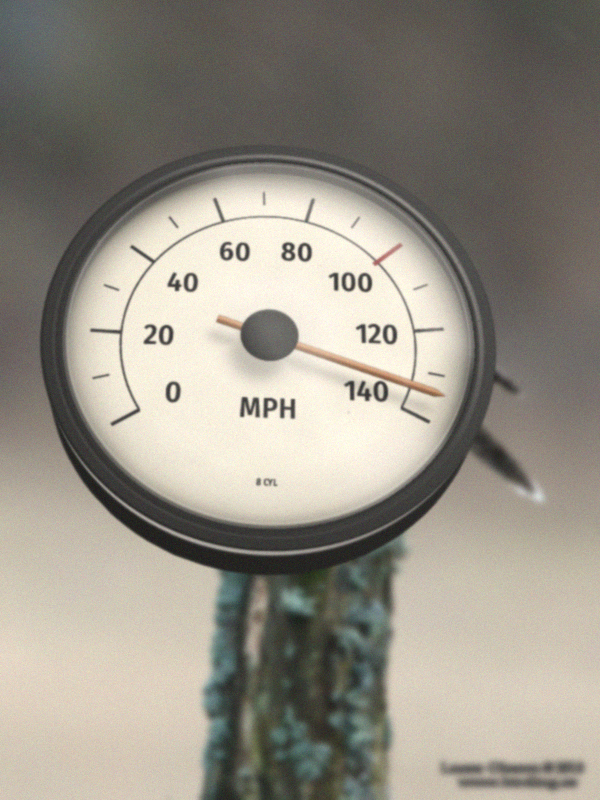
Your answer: 135 mph
